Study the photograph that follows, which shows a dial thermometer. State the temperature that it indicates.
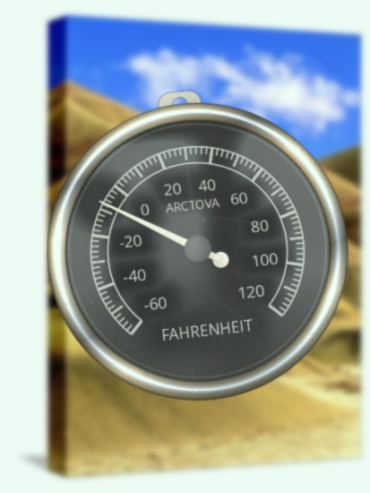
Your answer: -8 °F
